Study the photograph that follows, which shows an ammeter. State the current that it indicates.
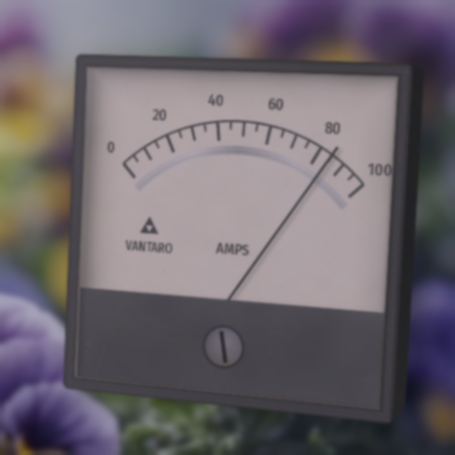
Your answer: 85 A
